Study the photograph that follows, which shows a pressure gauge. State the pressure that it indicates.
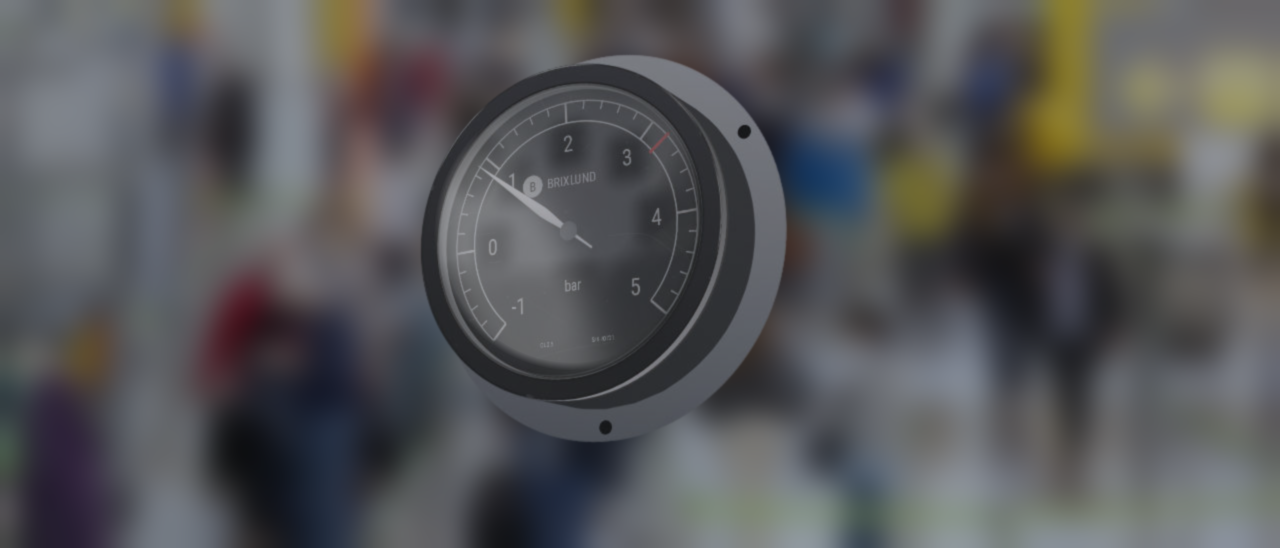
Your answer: 0.9 bar
